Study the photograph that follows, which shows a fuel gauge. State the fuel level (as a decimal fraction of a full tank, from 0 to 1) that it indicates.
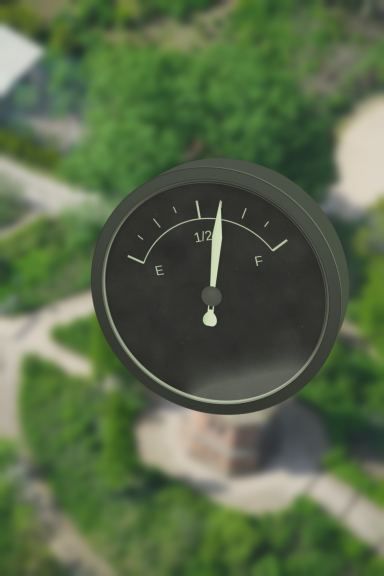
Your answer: 0.625
